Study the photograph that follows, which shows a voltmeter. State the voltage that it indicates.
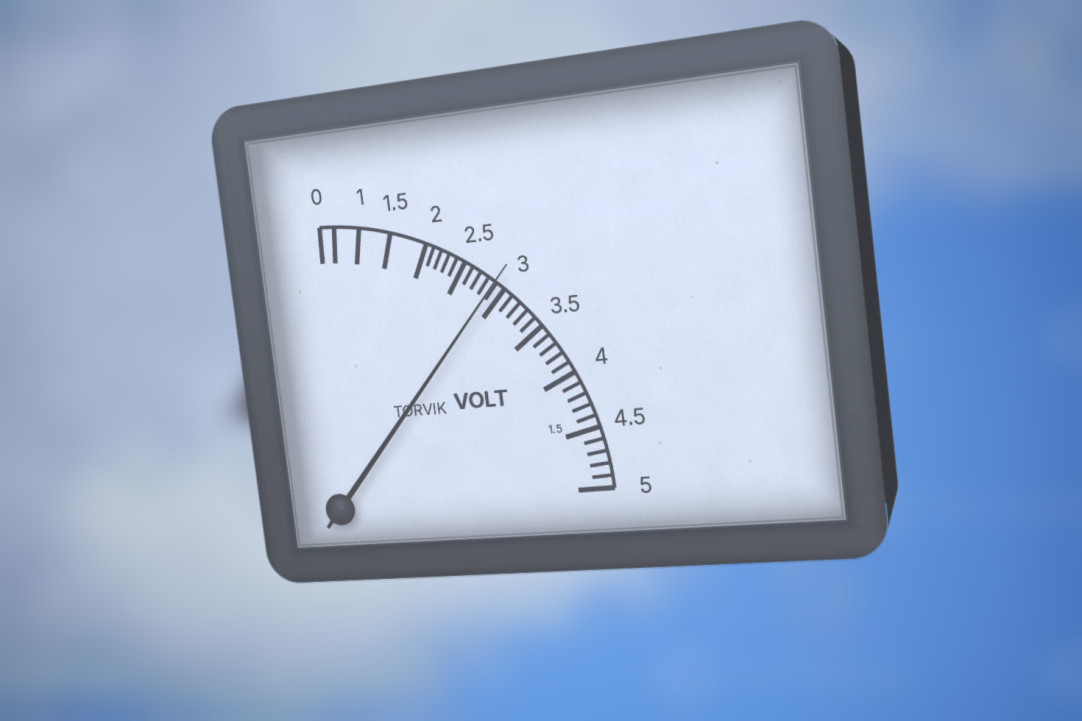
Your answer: 2.9 V
